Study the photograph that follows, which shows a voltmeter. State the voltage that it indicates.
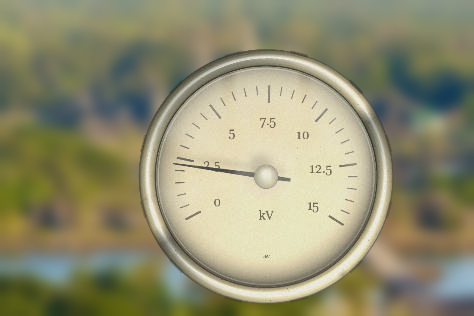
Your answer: 2.25 kV
